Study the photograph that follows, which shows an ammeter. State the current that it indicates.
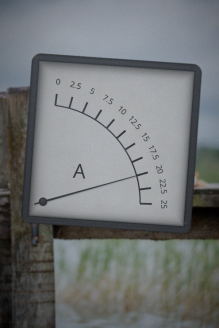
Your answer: 20 A
